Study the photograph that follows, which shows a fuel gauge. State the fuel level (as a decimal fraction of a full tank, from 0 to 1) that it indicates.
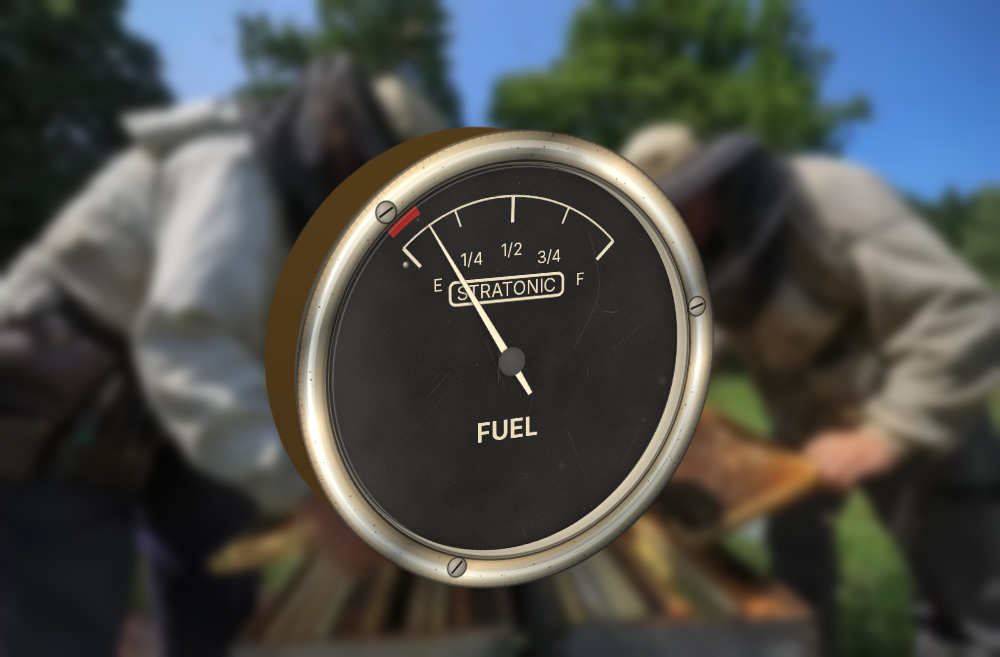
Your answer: 0.125
